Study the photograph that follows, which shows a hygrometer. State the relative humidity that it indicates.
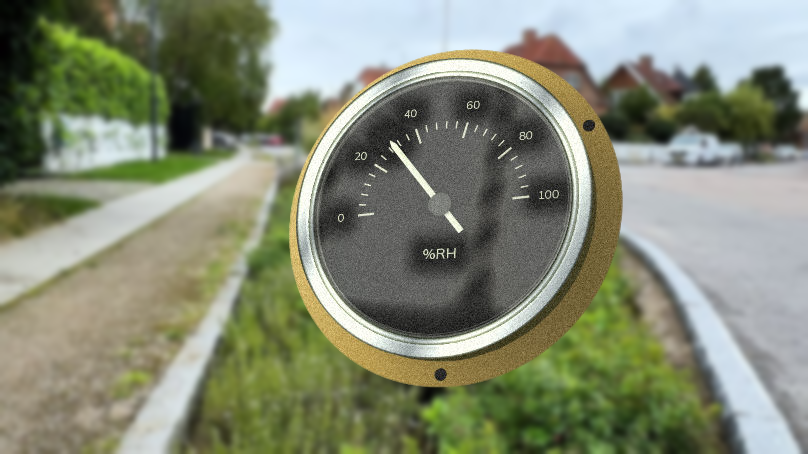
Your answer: 30 %
